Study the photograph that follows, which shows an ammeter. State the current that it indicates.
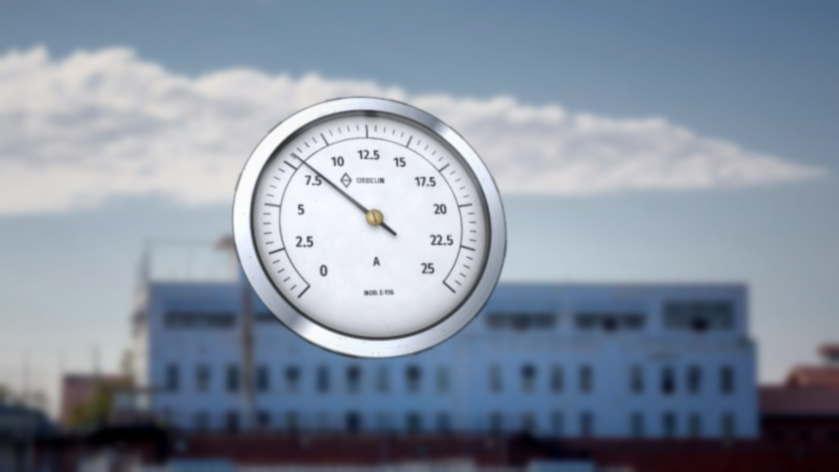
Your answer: 8 A
